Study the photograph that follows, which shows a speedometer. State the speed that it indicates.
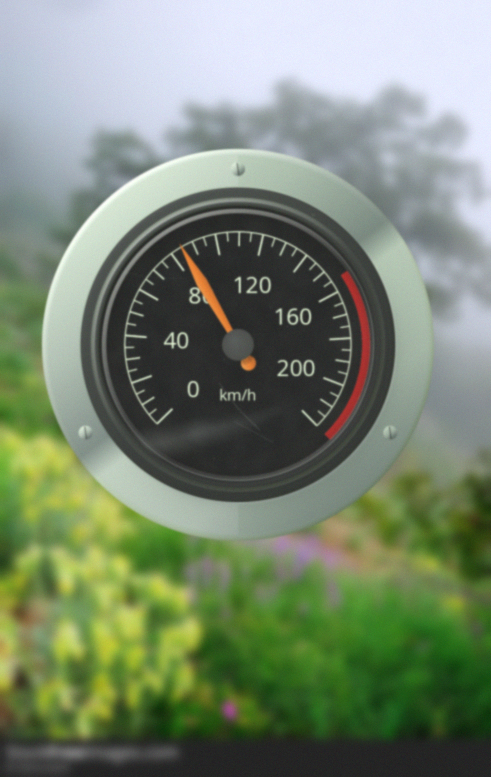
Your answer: 85 km/h
